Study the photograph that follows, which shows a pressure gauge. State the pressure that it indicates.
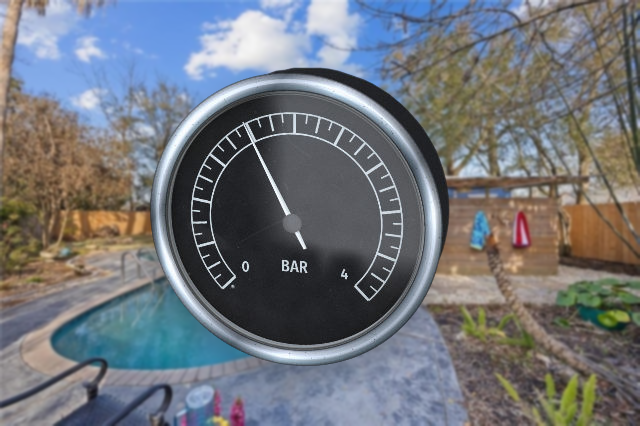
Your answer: 1.6 bar
